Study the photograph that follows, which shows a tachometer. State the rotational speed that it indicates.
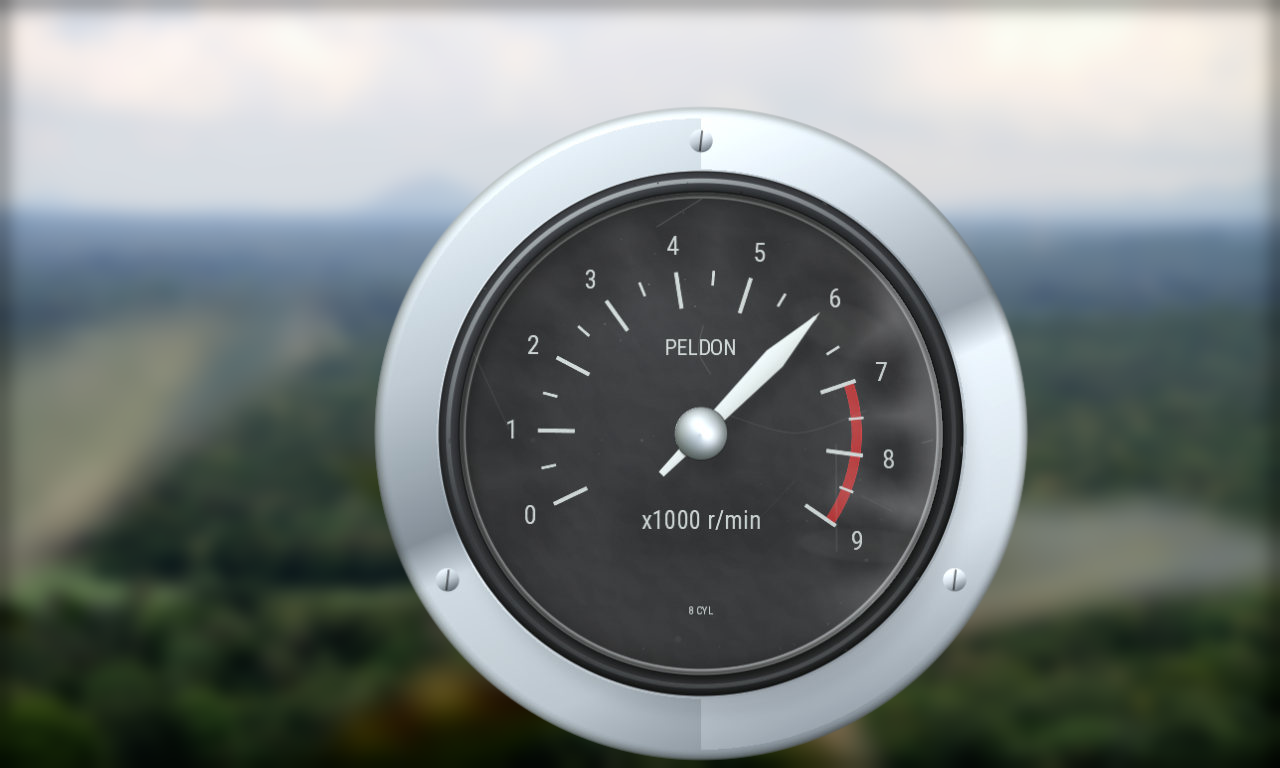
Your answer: 6000 rpm
